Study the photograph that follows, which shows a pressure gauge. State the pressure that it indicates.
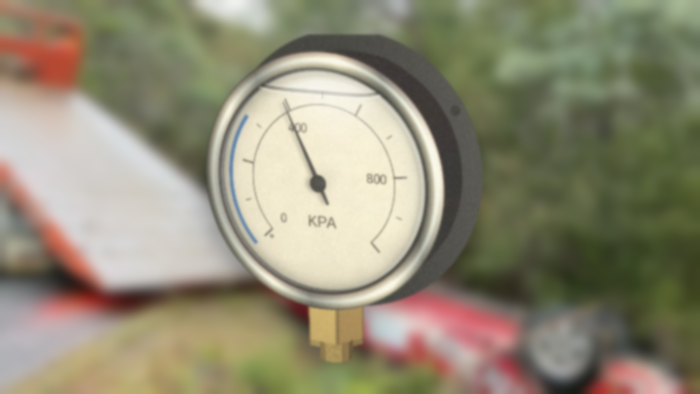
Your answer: 400 kPa
